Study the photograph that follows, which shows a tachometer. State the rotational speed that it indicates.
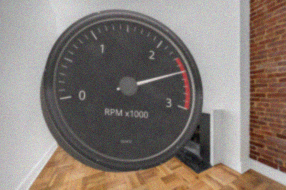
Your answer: 2500 rpm
